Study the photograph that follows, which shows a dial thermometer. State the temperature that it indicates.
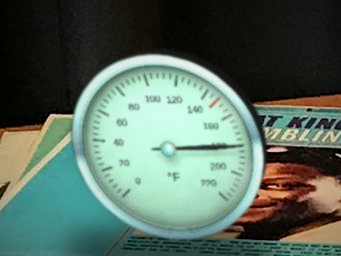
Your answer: 180 °F
